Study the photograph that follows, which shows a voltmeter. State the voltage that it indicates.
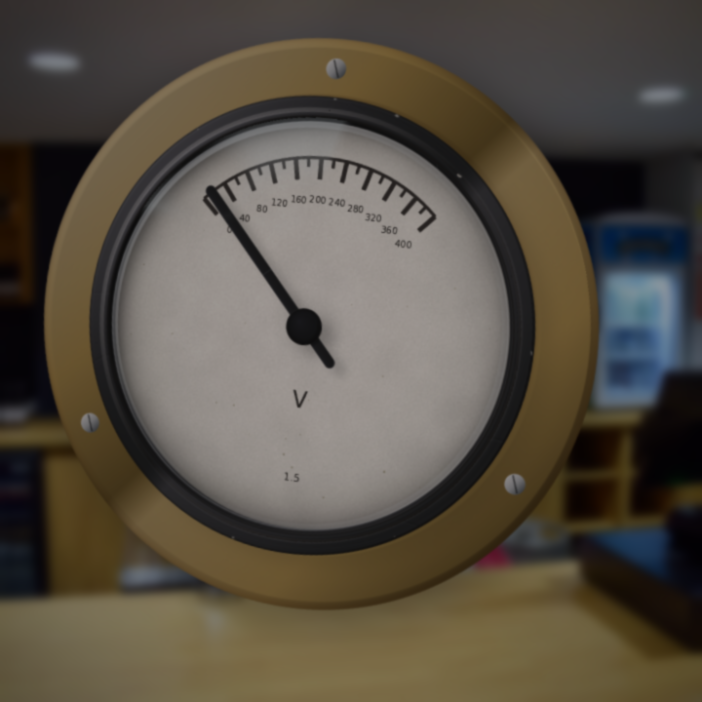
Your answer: 20 V
